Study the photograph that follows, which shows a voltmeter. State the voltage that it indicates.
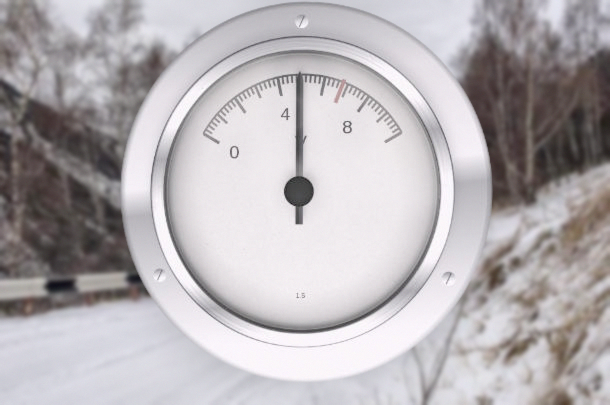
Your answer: 5 V
